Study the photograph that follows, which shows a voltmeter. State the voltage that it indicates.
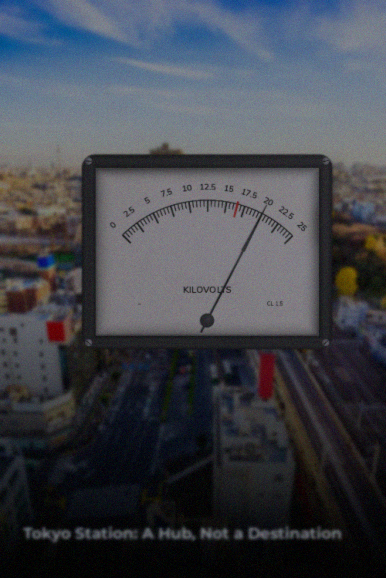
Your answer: 20 kV
